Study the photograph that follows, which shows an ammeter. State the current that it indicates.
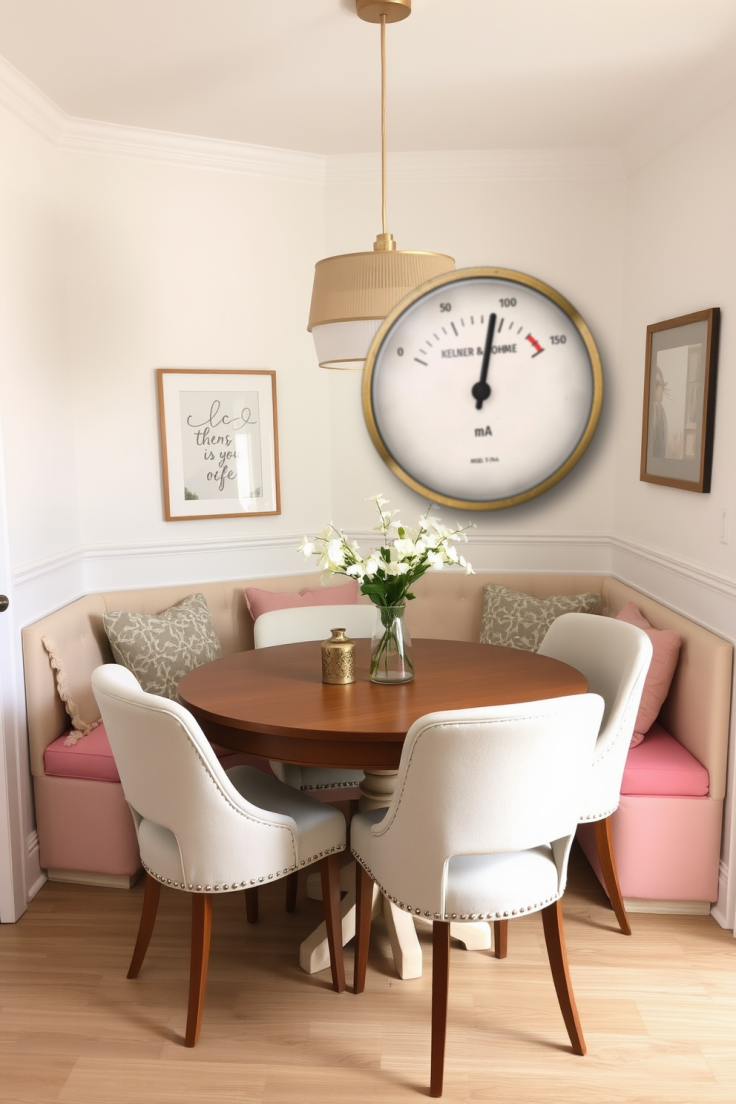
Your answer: 90 mA
